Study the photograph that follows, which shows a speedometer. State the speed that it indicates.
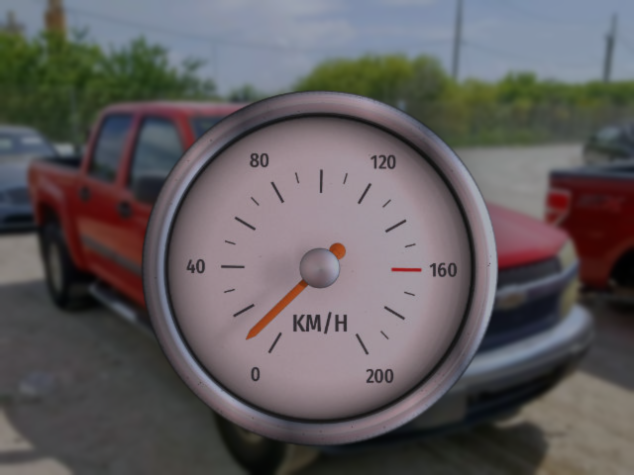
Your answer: 10 km/h
